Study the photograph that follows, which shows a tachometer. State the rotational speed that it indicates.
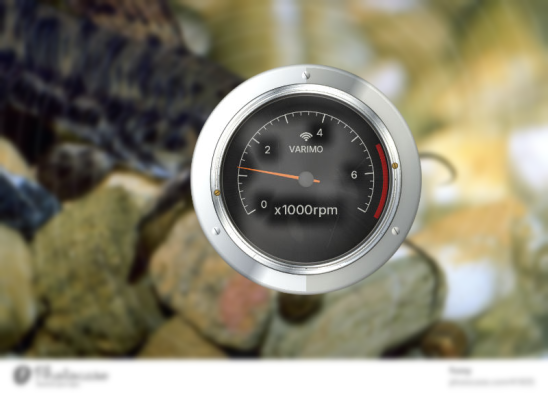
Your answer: 1200 rpm
